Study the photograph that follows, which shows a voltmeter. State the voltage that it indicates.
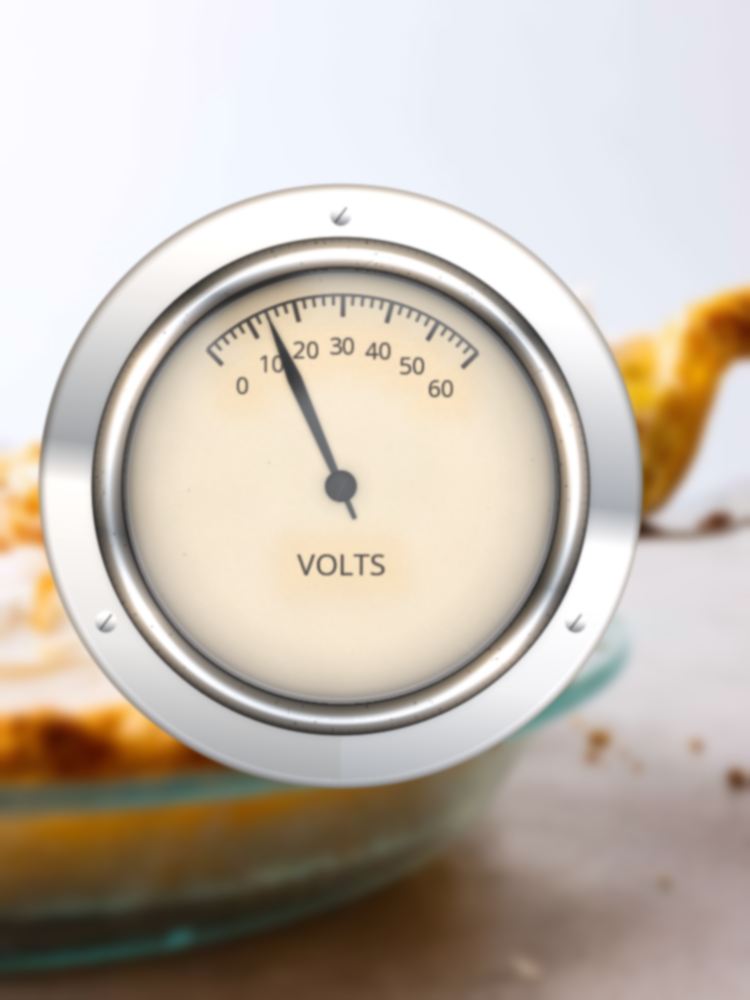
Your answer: 14 V
